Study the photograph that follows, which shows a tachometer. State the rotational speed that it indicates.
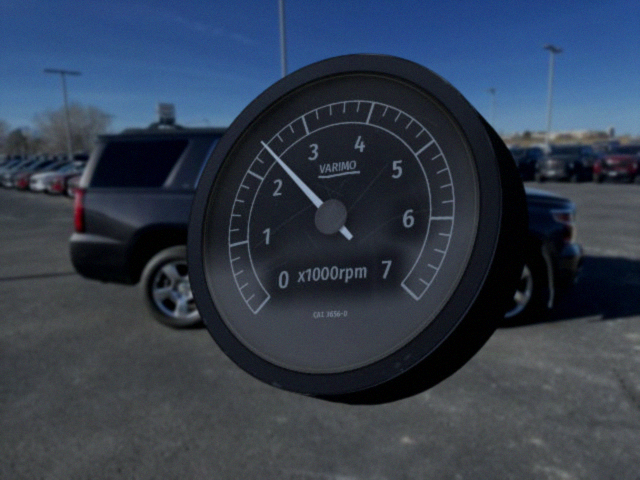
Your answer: 2400 rpm
